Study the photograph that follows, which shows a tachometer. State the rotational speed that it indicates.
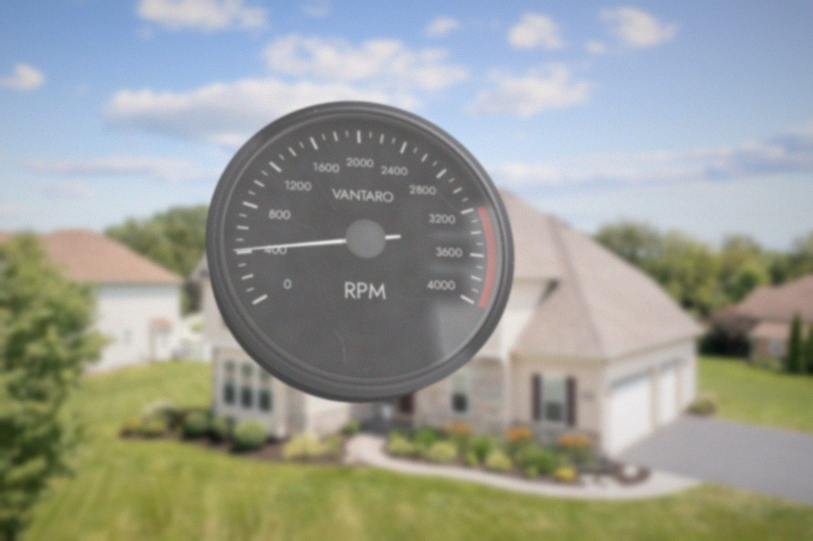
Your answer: 400 rpm
